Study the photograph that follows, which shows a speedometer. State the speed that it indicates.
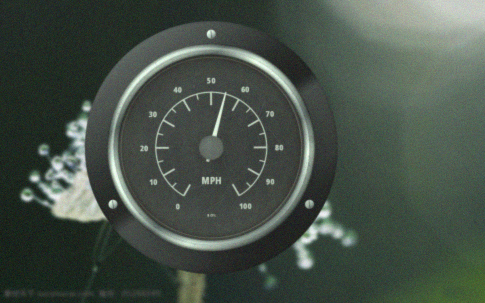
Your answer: 55 mph
